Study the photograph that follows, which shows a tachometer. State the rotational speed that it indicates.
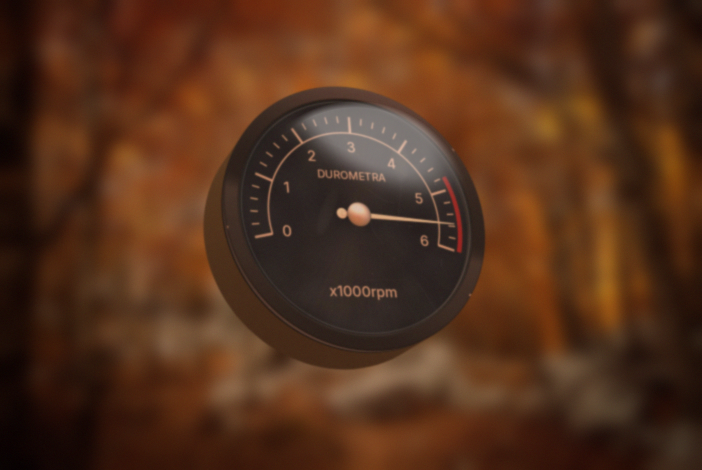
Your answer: 5600 rpm
